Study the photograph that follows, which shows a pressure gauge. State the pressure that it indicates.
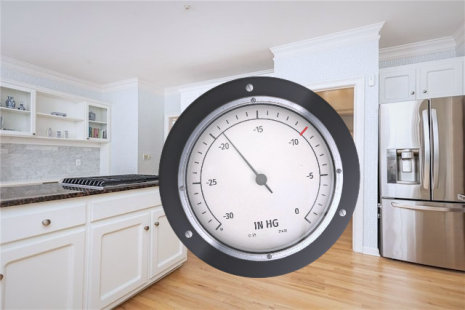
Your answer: -19 inHg
